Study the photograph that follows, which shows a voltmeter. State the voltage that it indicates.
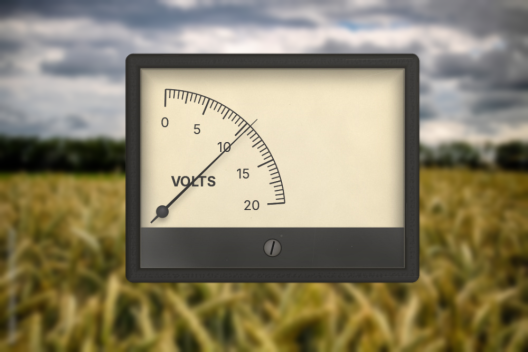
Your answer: 10.5 V
